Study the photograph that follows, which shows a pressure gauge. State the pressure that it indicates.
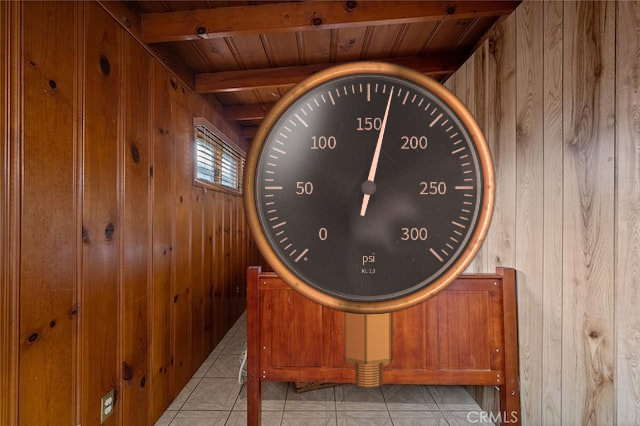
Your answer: 165 psi
